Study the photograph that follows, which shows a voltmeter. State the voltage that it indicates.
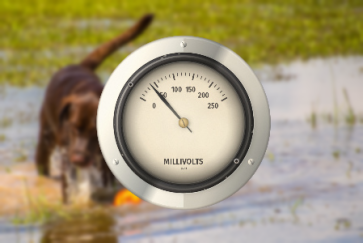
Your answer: 40 mV
